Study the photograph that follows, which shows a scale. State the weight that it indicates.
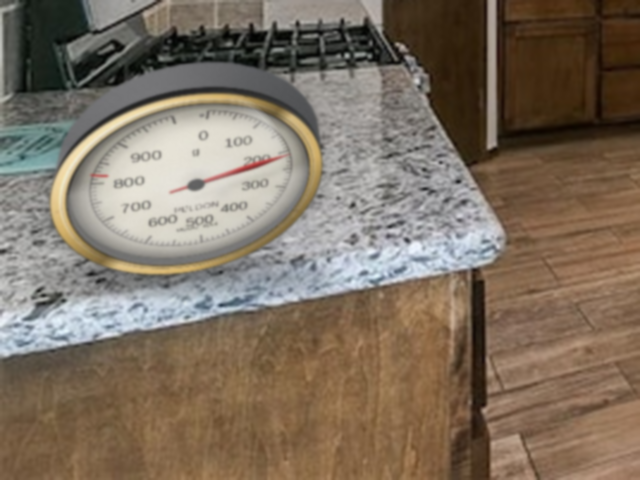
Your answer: 200 g
